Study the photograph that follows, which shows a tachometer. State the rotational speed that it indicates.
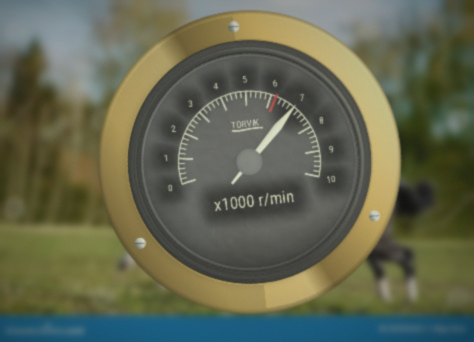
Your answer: 7000 rpm
